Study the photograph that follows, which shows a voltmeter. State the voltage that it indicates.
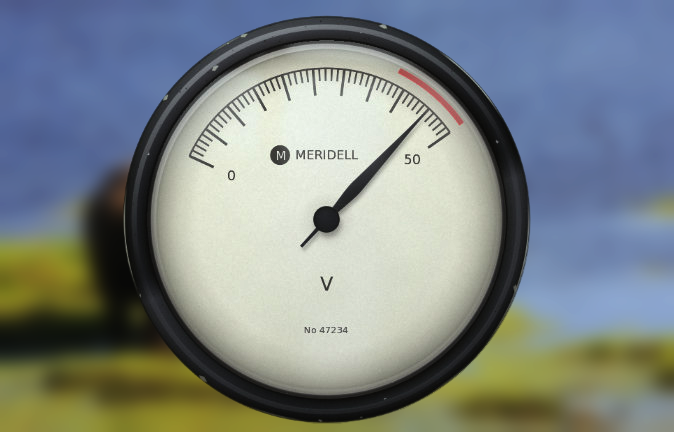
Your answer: 45 V
